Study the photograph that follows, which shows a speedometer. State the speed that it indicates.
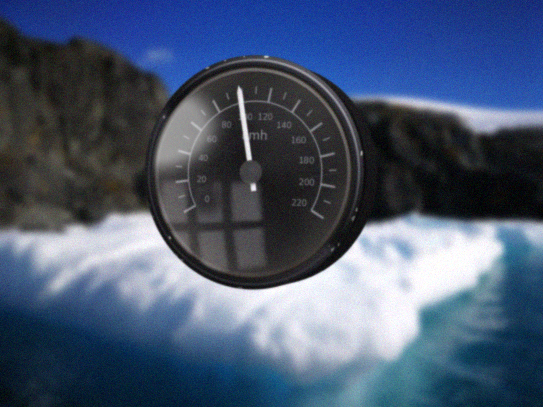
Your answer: 100 km/h
